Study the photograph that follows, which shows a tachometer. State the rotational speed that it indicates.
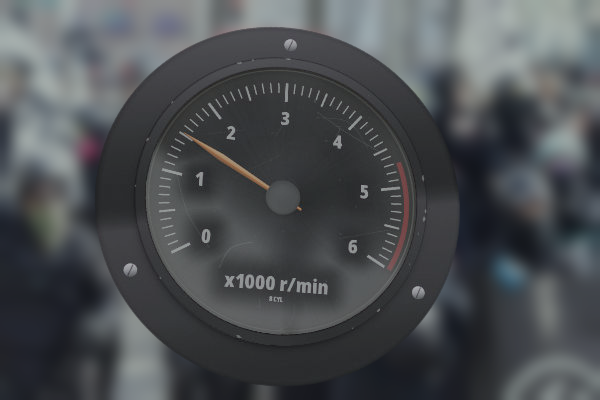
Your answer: 1500 rpm
